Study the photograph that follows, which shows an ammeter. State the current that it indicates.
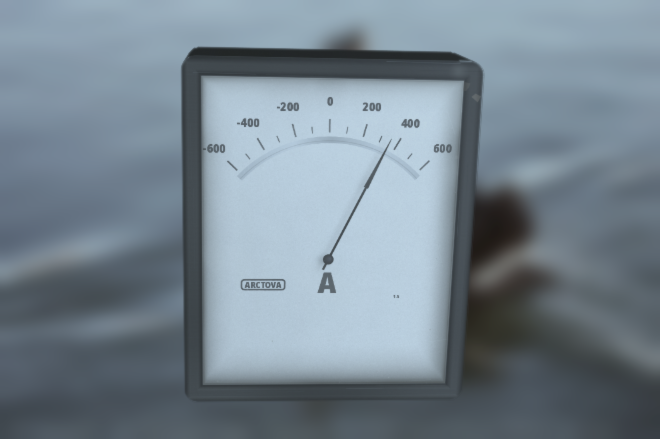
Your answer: 350 A
